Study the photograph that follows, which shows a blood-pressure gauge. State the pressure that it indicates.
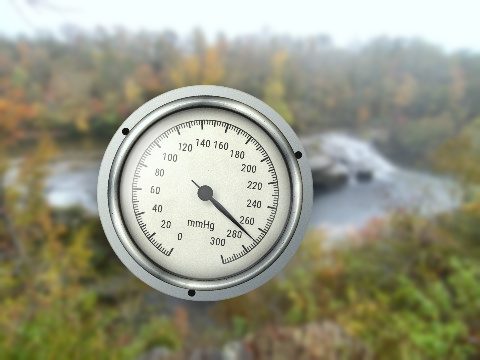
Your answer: 270 mmHg
